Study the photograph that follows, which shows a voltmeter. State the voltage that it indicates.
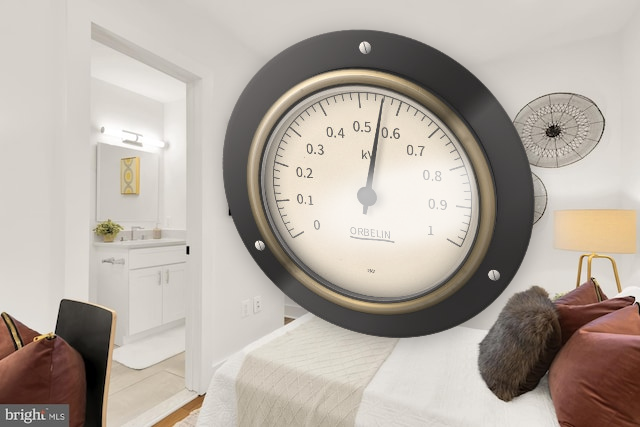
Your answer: 0.56 kV
